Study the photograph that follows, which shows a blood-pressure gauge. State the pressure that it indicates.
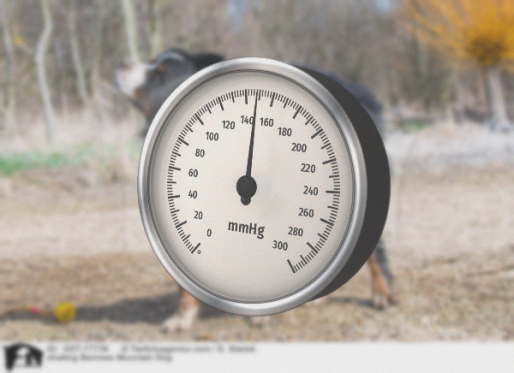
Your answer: 150 mmHg
